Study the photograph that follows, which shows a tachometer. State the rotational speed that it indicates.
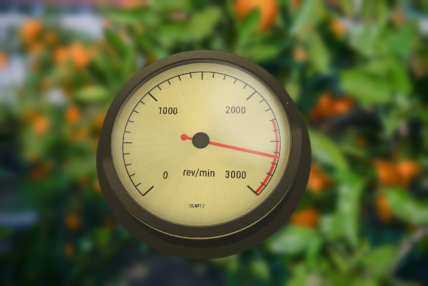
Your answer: 2650 rpm
